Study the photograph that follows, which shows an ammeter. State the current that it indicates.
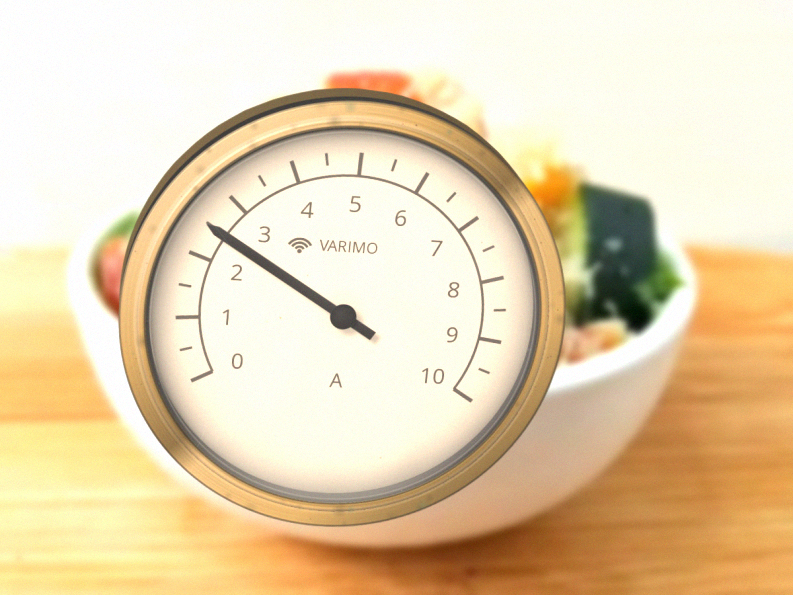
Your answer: 2.5 A
